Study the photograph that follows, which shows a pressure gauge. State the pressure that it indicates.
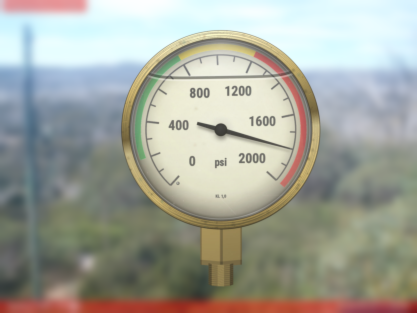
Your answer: 1800 psi
